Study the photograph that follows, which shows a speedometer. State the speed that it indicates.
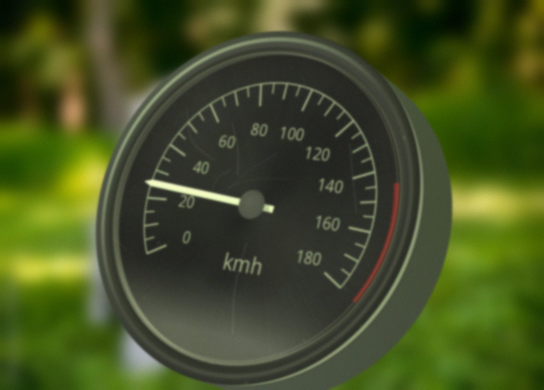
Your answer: 25 km/h
